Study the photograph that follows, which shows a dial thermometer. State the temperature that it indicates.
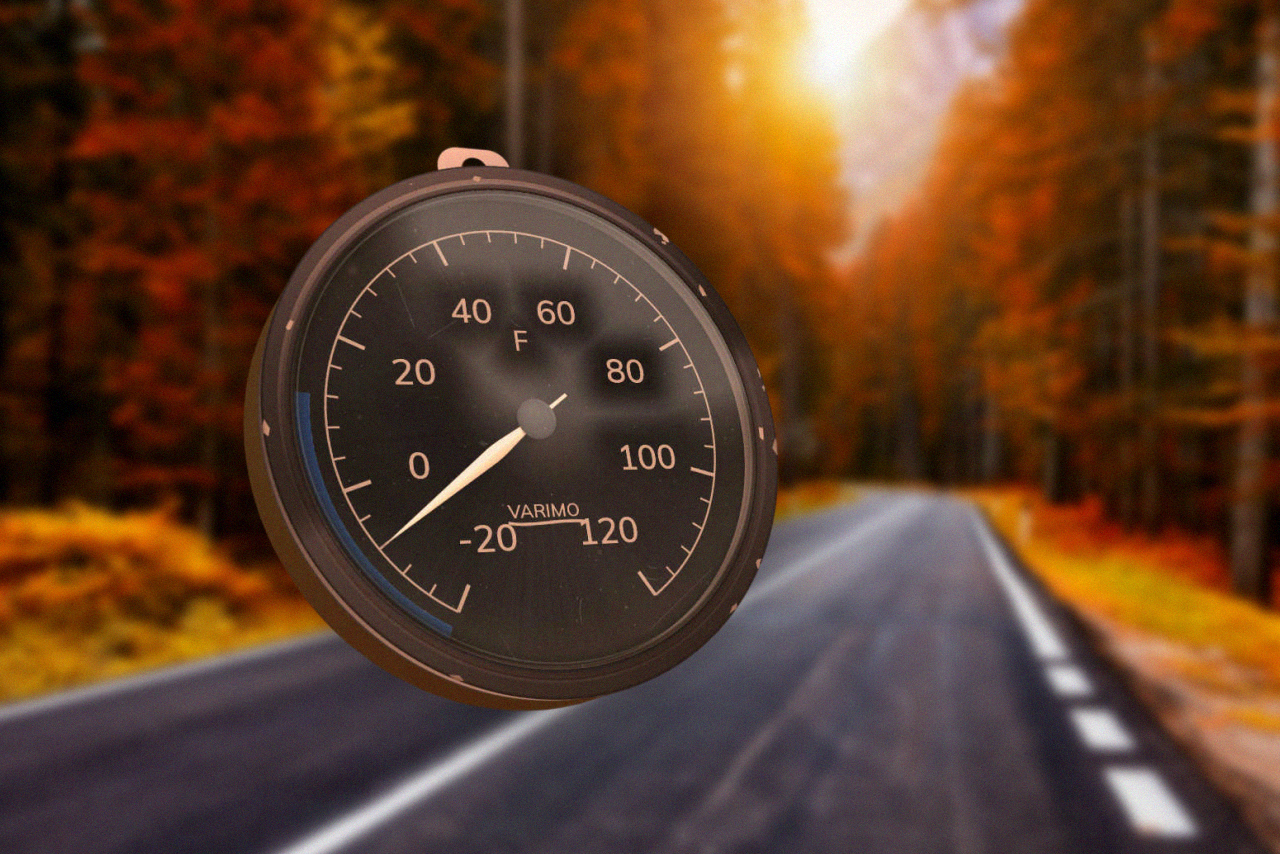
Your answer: -8 °F
